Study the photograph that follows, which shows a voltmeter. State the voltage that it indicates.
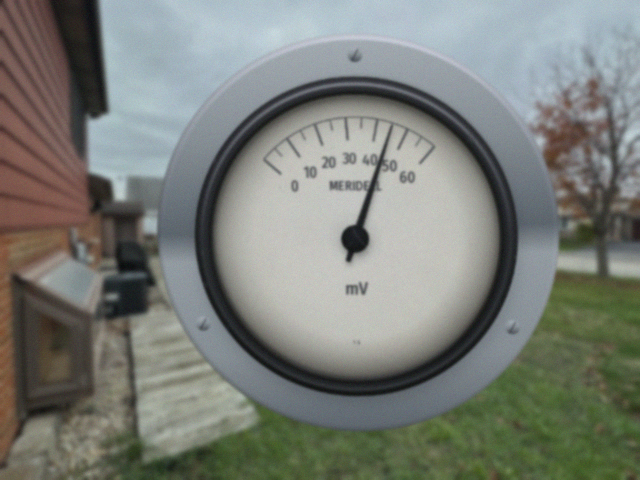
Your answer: 45 mV
